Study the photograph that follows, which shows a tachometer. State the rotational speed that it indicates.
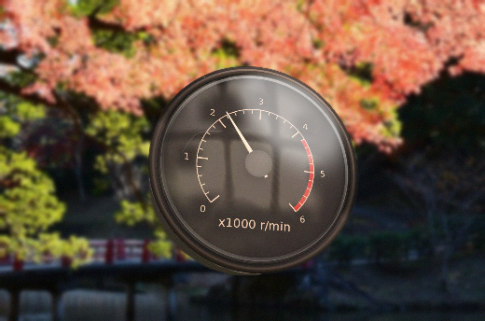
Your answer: 2200 rpm
